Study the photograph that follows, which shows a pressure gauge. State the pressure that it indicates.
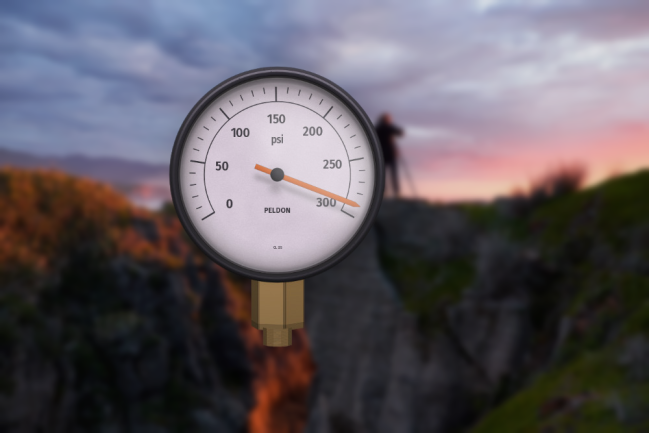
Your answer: 290 psi
